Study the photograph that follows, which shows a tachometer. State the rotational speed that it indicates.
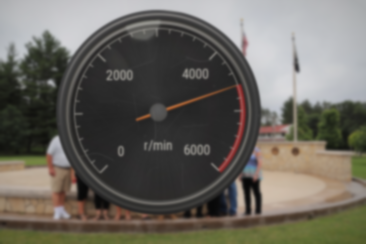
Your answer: 4600 rpm
